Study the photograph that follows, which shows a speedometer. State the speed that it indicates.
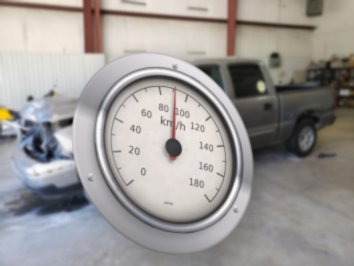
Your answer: 90 km/h
